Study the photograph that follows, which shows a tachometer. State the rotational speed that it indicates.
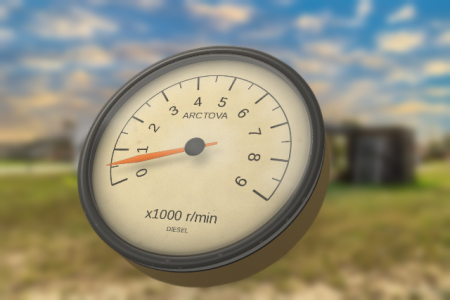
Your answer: 500 rpm
